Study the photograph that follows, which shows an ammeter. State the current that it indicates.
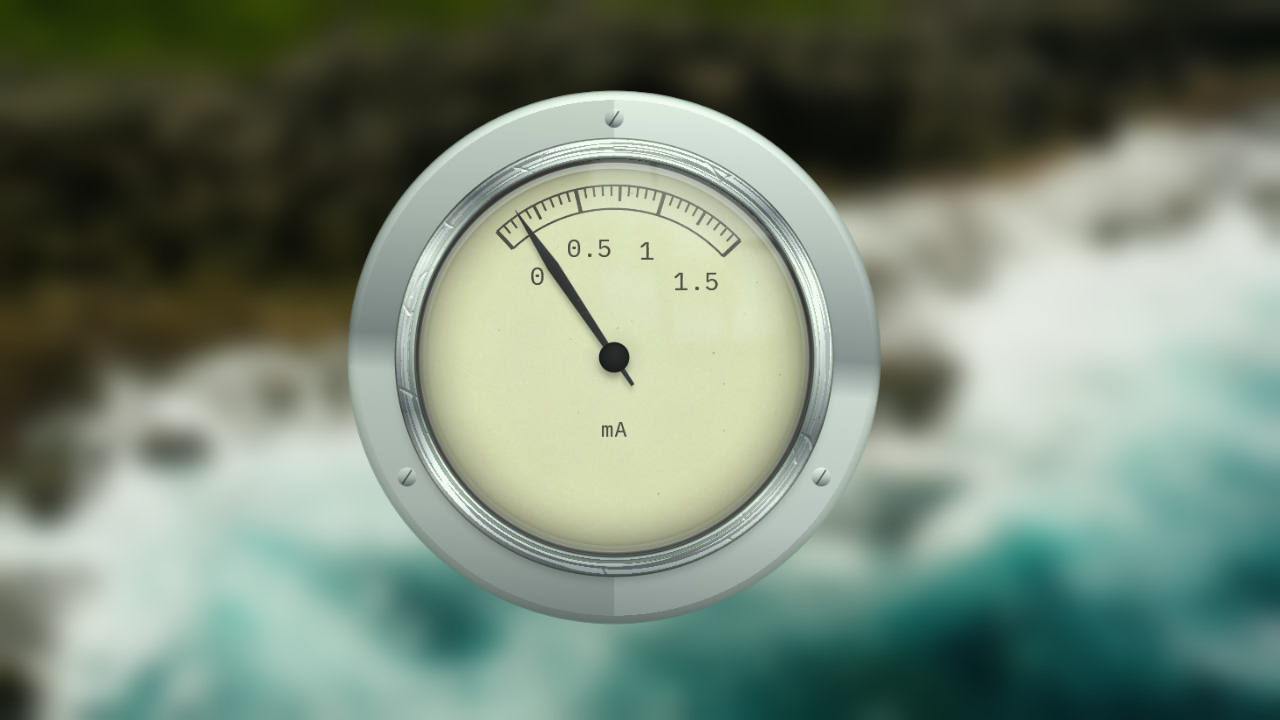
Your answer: 0.15 mA
